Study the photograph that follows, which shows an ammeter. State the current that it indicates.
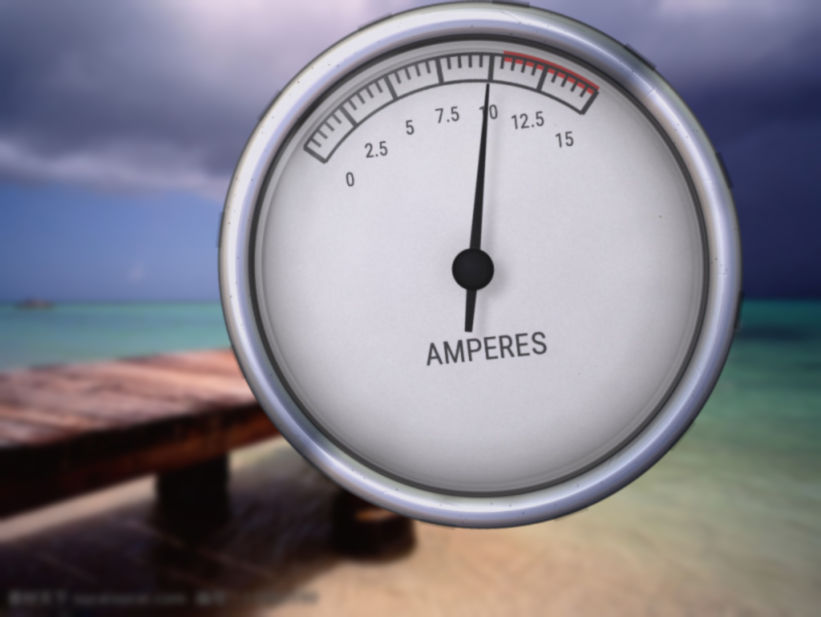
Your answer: 10 A
